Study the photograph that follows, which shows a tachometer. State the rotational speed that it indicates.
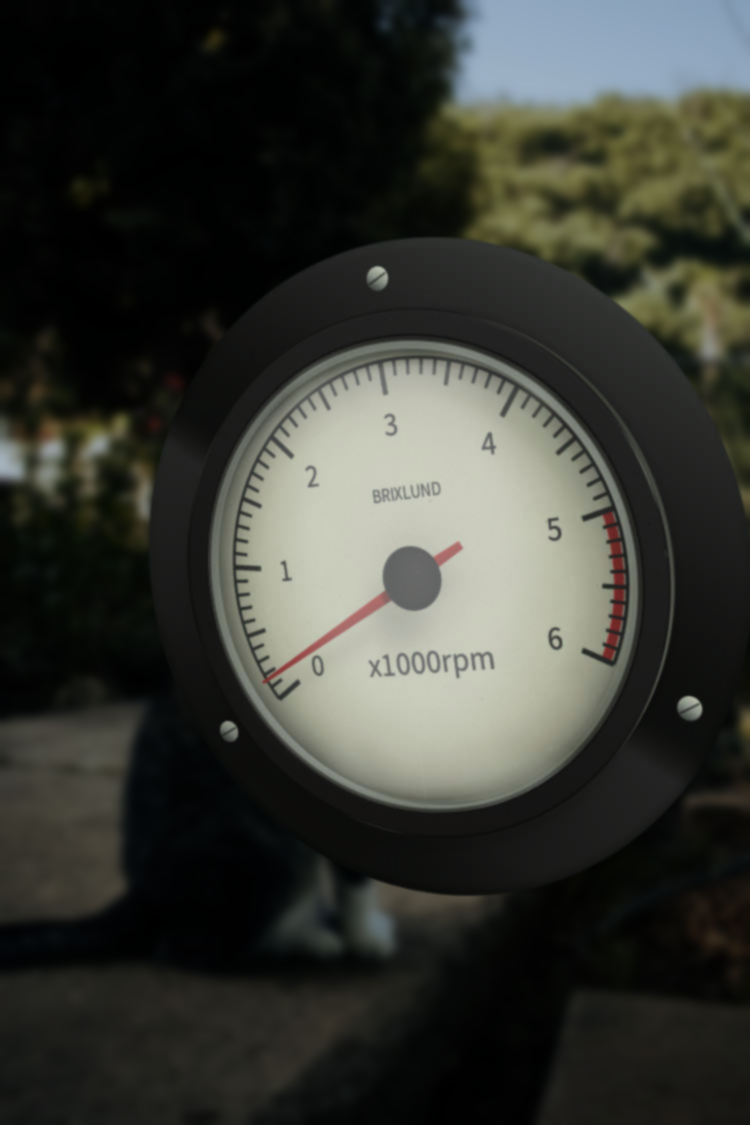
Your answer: 150 rpm
